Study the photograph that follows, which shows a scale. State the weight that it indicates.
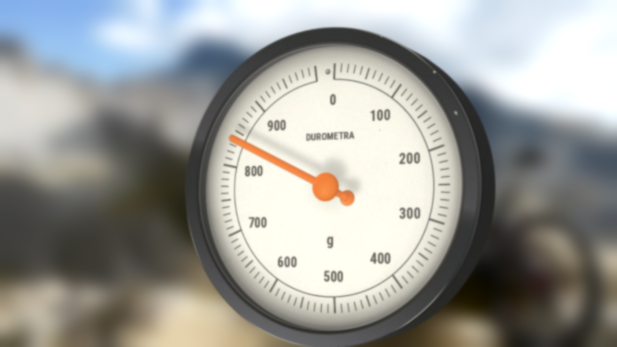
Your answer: 840 g
